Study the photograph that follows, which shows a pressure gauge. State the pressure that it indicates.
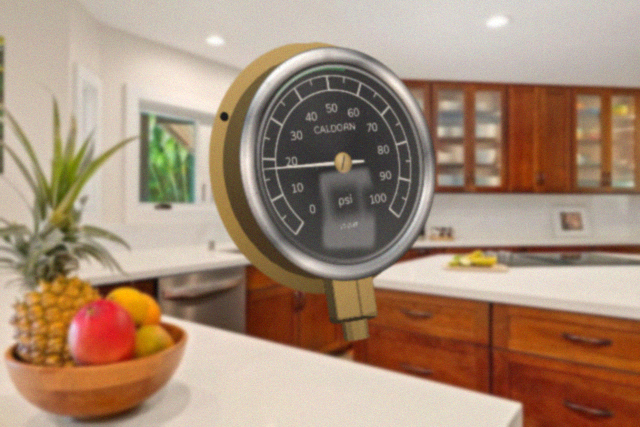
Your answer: 17.5 psi
